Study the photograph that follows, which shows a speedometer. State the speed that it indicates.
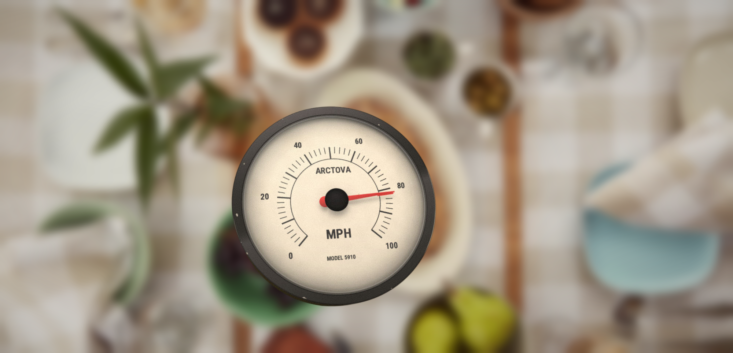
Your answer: 82 mph
